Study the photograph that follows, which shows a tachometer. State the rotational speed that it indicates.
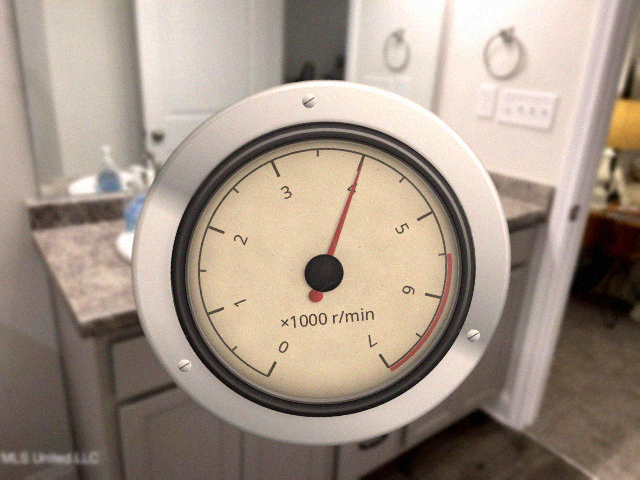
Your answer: 4000 rpm
